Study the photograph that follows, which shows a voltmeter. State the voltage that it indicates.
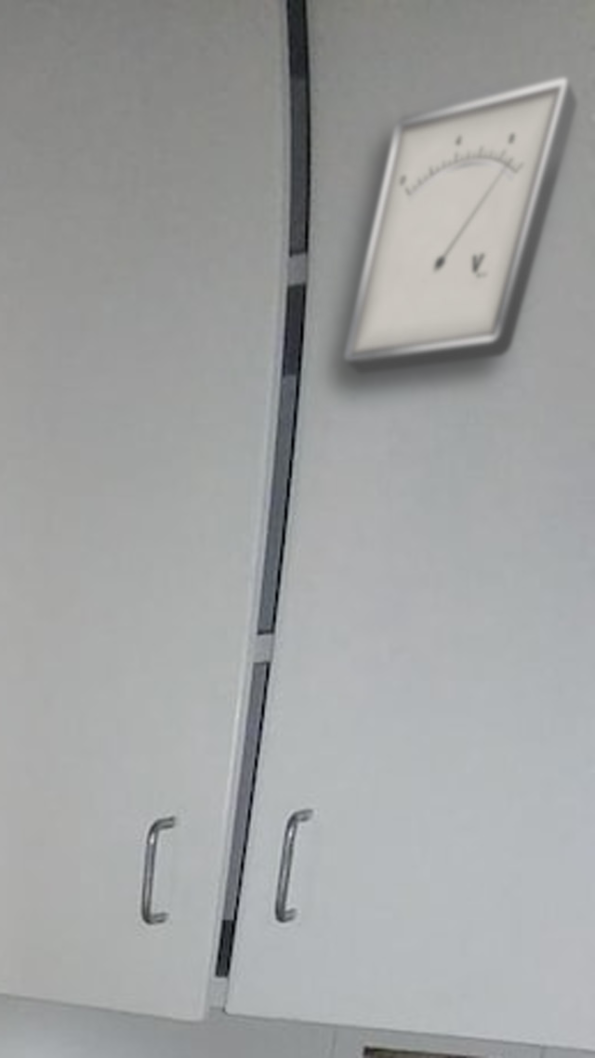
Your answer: 9 V
